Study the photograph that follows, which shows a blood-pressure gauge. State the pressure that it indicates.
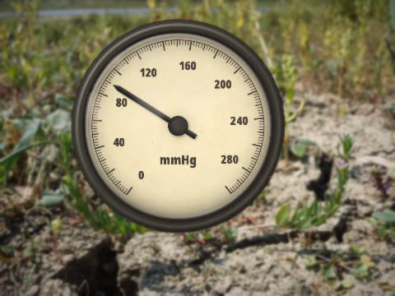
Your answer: 90 mmHg
